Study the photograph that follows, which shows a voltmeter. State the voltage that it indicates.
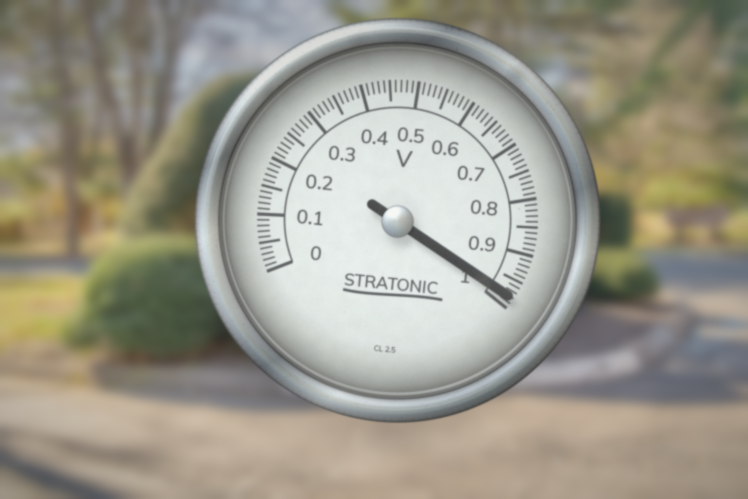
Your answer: 0.98 V
